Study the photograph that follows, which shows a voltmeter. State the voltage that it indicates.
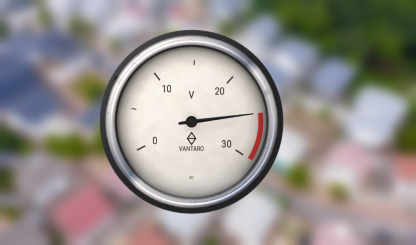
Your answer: 25 V
